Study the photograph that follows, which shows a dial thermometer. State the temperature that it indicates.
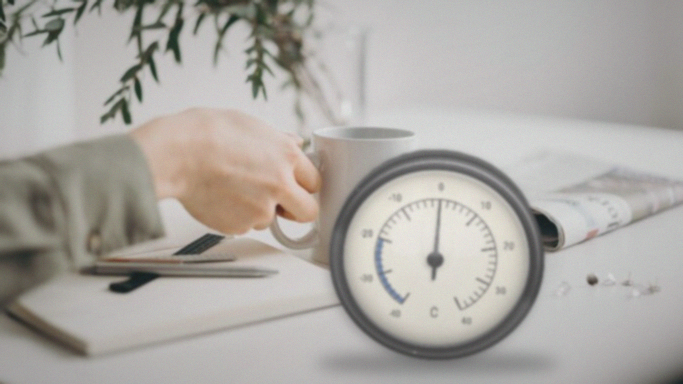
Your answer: 0 °C
